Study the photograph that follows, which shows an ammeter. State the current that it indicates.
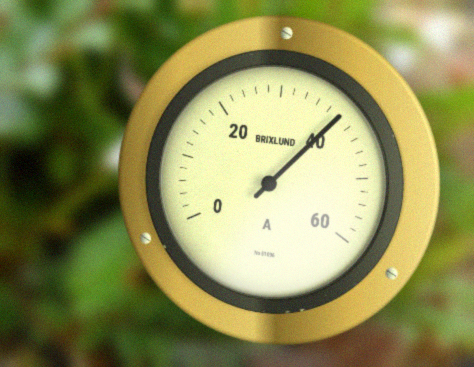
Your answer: 40 A
